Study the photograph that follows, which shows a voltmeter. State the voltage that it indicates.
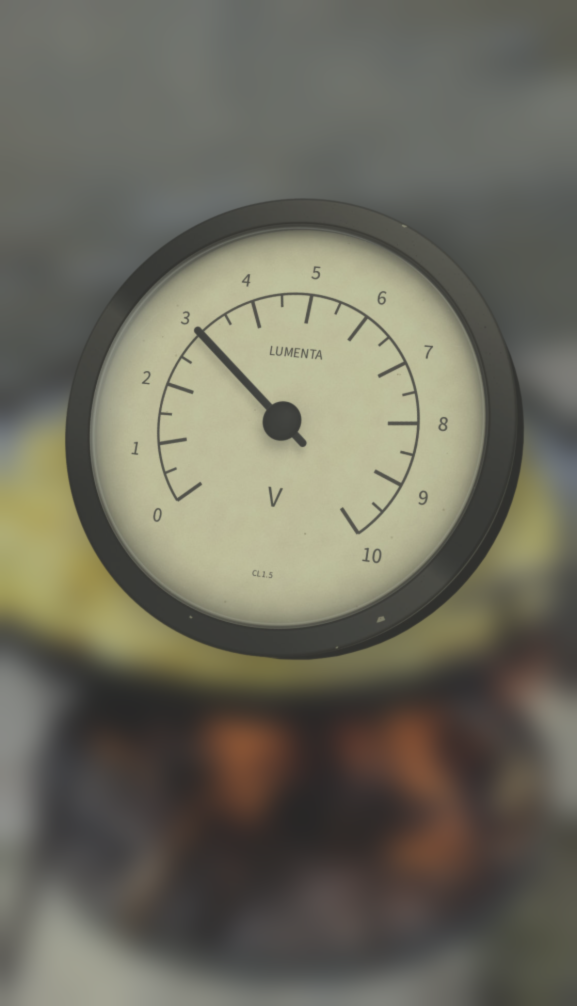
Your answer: 3 V
